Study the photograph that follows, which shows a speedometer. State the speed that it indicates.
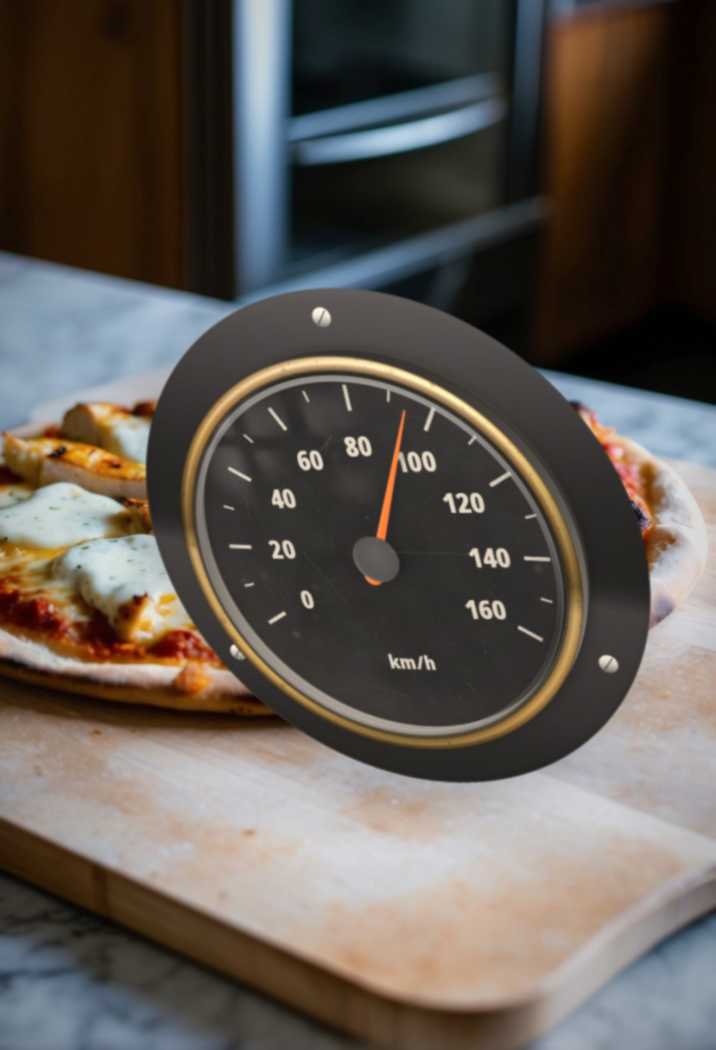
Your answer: 95 km/h
